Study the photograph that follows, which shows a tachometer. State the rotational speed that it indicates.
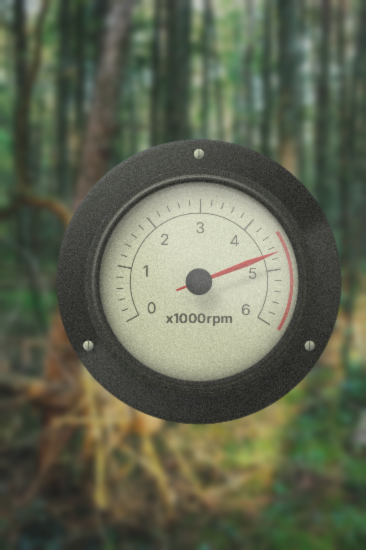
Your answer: 4700 rpm
